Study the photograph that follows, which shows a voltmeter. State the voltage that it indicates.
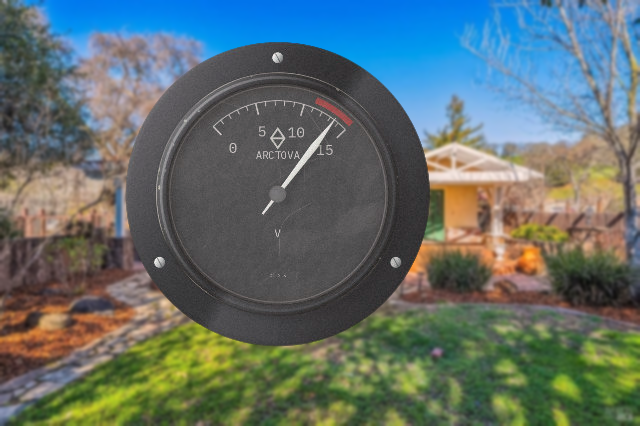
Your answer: 13.5 V
